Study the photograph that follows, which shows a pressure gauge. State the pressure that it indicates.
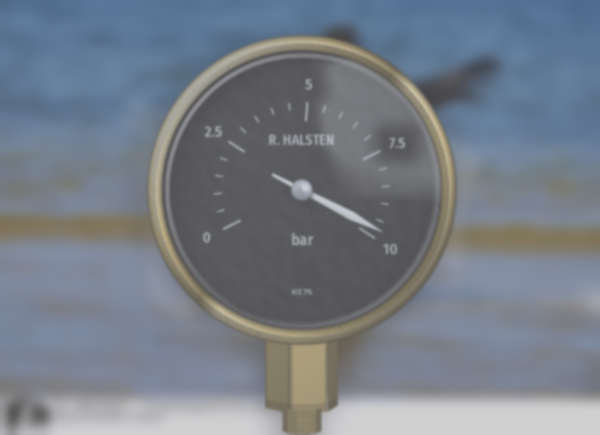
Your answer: 9.75 bar
